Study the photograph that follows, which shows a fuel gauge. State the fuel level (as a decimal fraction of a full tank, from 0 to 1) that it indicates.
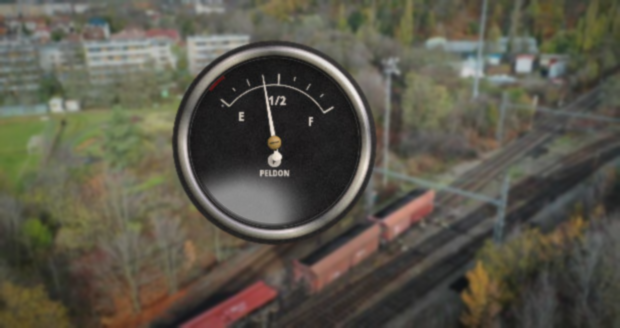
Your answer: 0.375
